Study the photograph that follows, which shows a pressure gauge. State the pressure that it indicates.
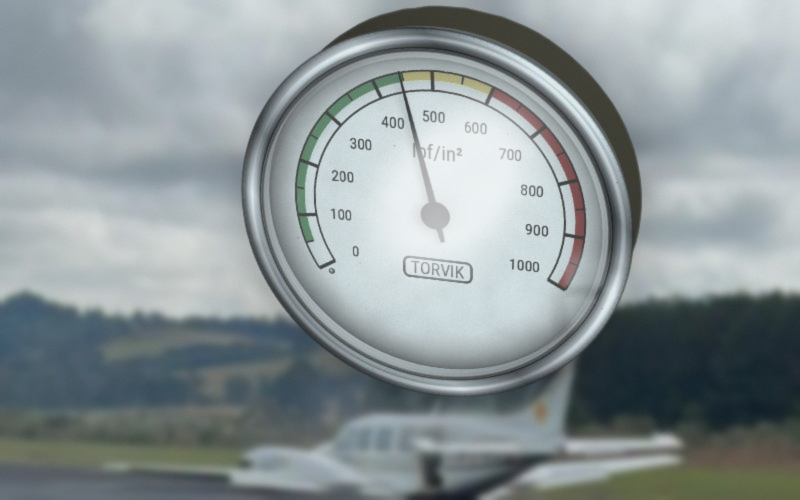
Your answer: 450 psi
